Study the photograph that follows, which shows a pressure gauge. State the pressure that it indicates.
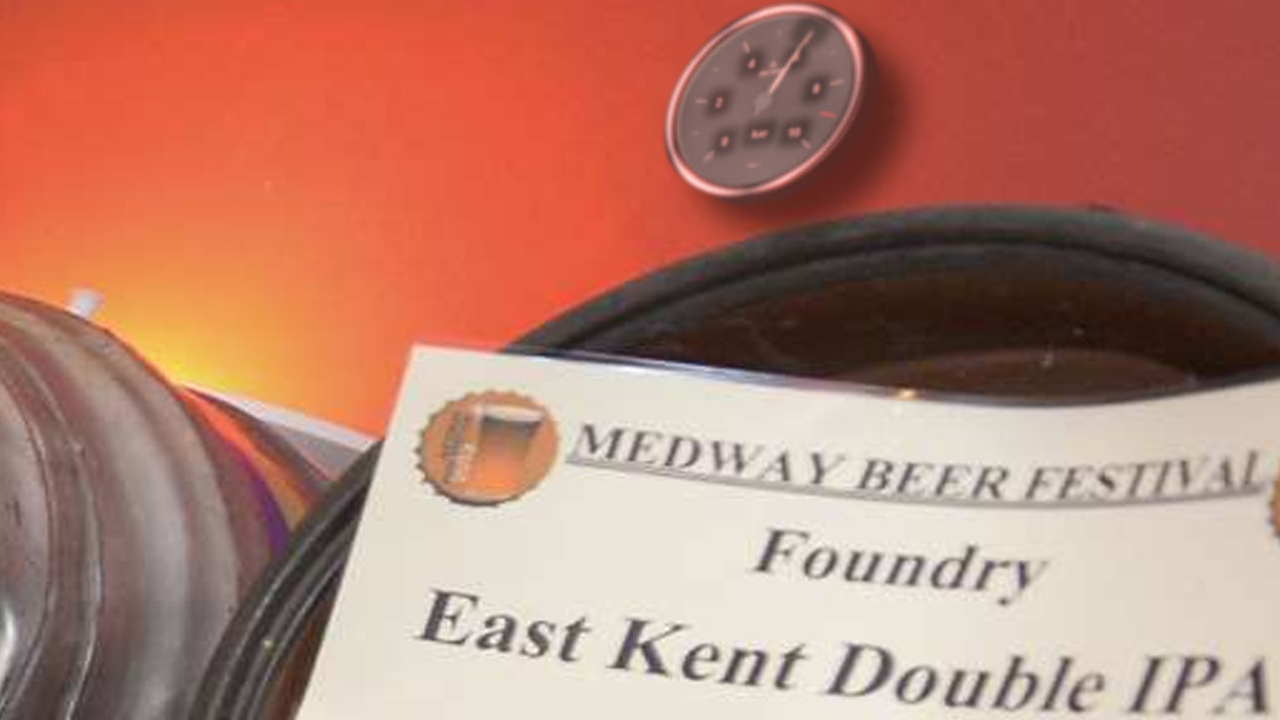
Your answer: 6 bar
